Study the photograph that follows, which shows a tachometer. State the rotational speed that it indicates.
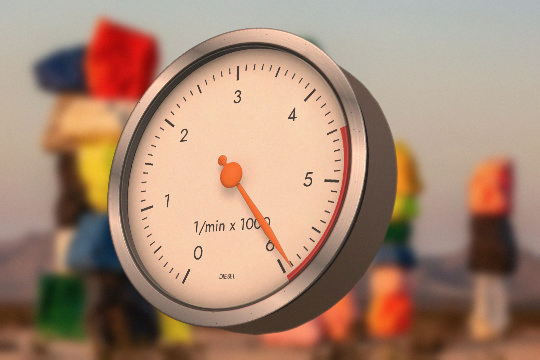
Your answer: 5900 rpm
